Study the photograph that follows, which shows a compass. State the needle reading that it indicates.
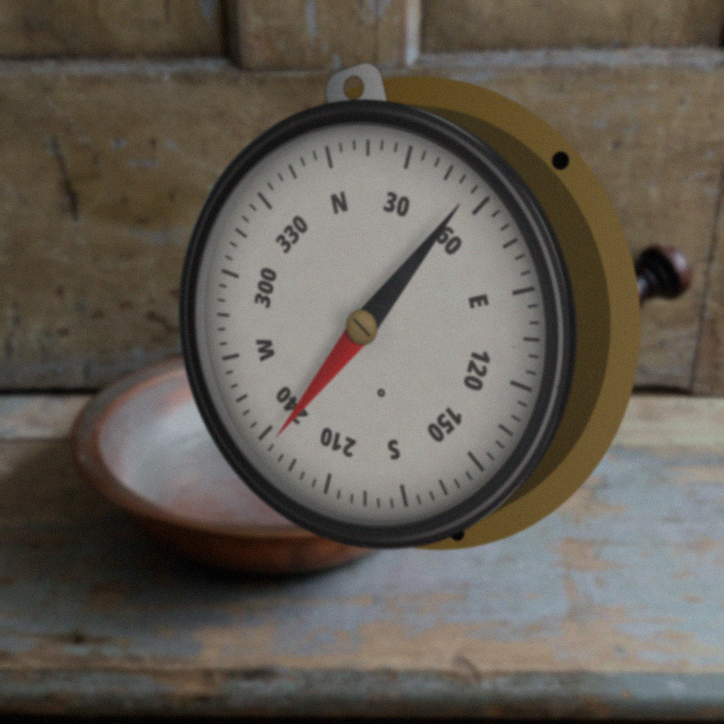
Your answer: 235 °
